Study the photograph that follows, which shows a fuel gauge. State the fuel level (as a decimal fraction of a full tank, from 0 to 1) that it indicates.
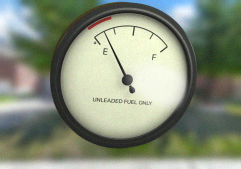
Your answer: 0.125
